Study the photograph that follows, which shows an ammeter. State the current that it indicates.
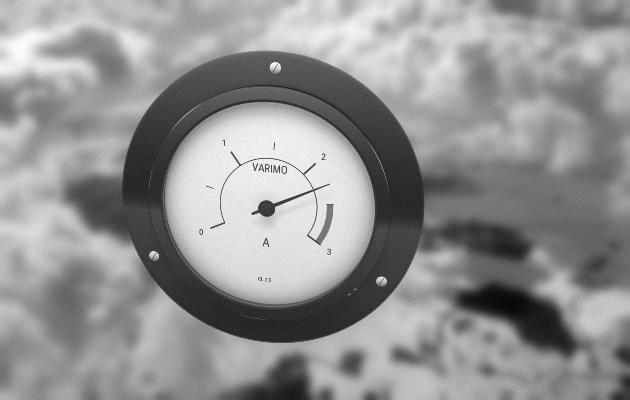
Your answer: 2.25 A
